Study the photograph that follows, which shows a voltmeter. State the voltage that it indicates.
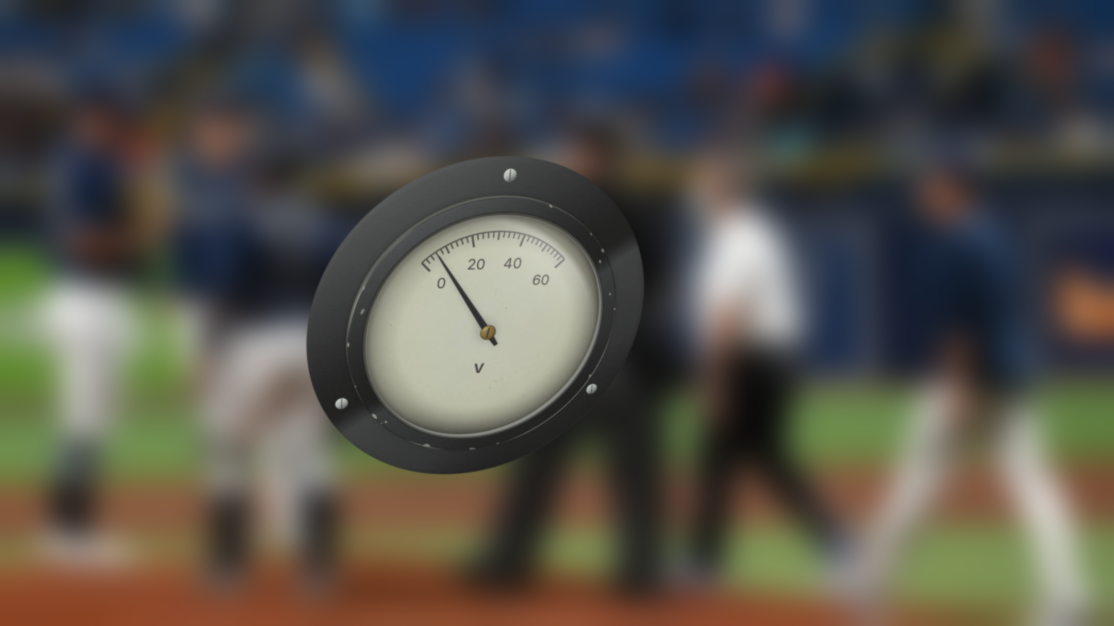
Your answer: 6 V
